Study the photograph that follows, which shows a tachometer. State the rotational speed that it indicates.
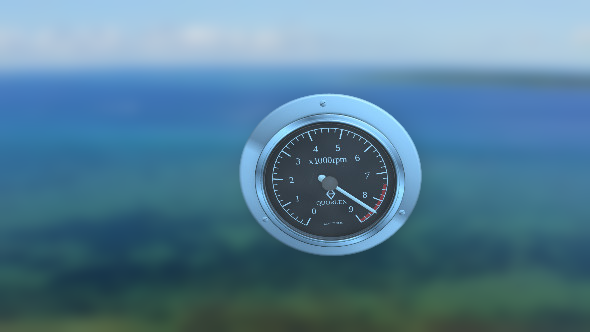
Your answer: 8400 rpm
